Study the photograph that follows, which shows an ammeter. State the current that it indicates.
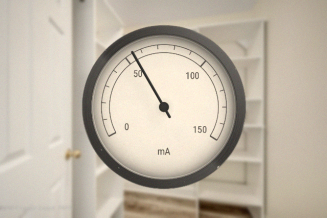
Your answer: 55 mA
